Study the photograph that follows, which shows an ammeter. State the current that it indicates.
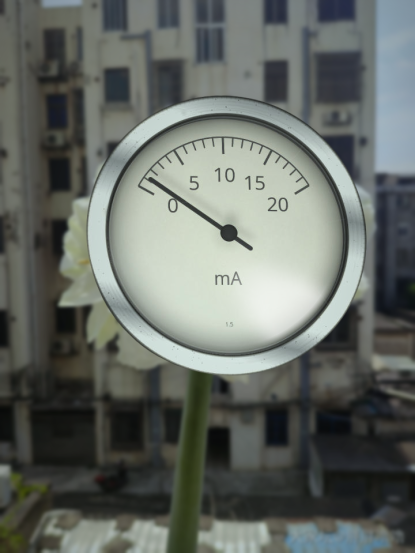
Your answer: 1 mA
